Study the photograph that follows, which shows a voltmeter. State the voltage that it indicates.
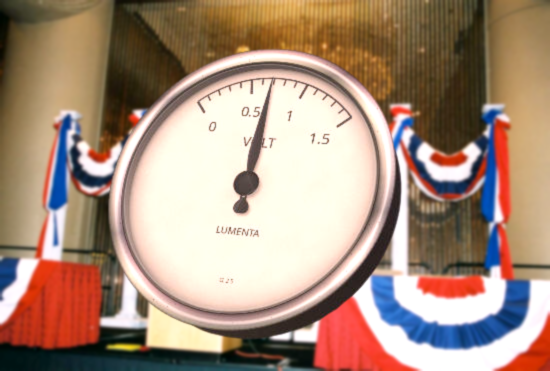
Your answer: 0.7 V
